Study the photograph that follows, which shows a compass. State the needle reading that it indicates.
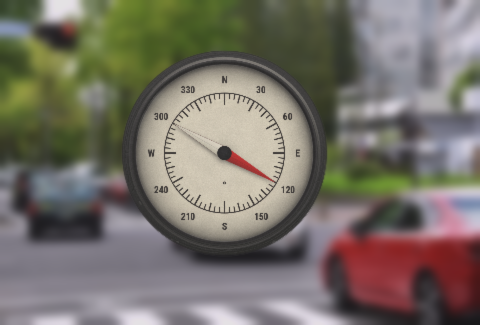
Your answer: 120 °
